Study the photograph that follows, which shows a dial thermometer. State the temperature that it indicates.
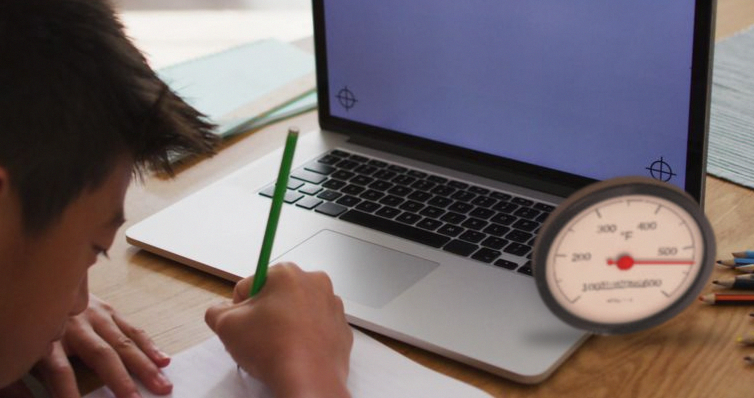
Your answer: 525 °F
